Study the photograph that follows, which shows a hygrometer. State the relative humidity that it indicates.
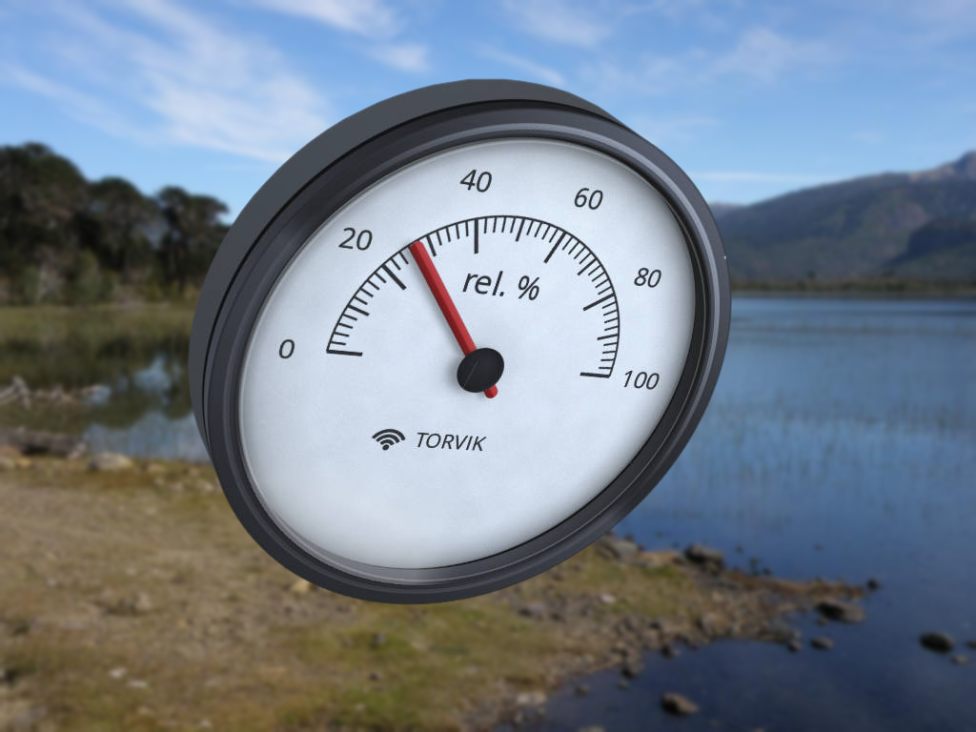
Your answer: 27 %
